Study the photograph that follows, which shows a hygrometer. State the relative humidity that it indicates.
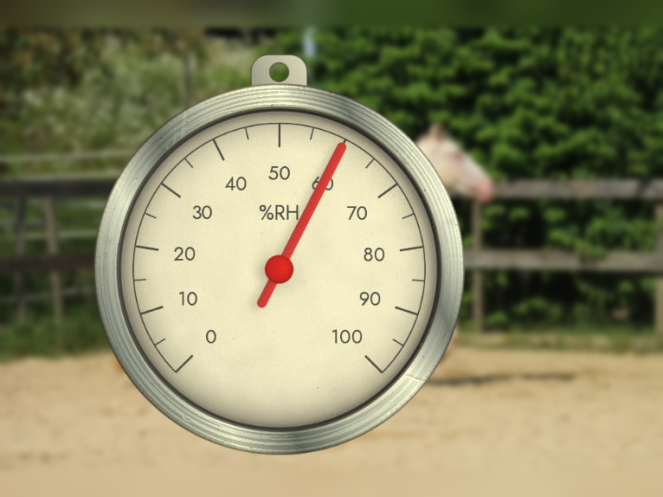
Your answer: 60 %
